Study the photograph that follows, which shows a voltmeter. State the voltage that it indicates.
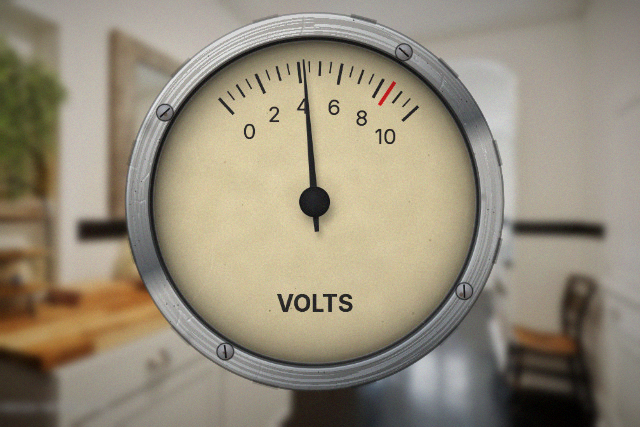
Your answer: 4.25 V
